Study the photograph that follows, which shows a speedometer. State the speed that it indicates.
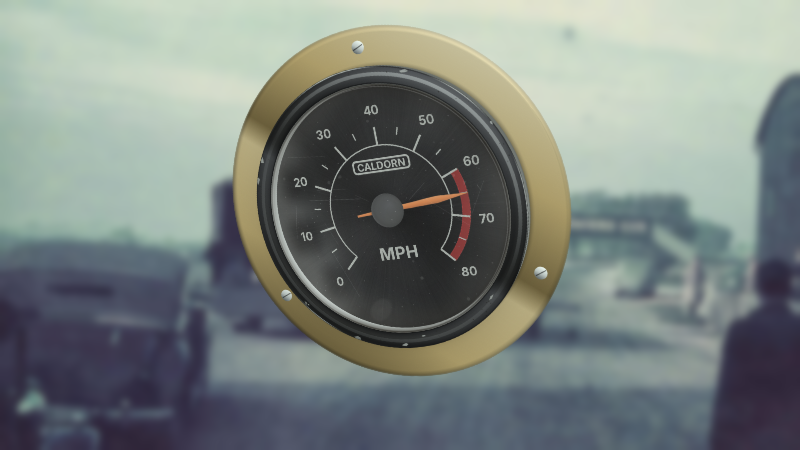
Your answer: 65 mph
